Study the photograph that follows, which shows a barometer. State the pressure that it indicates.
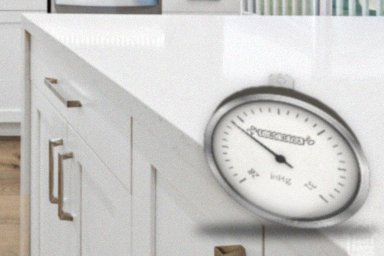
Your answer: 28.9 inHg
